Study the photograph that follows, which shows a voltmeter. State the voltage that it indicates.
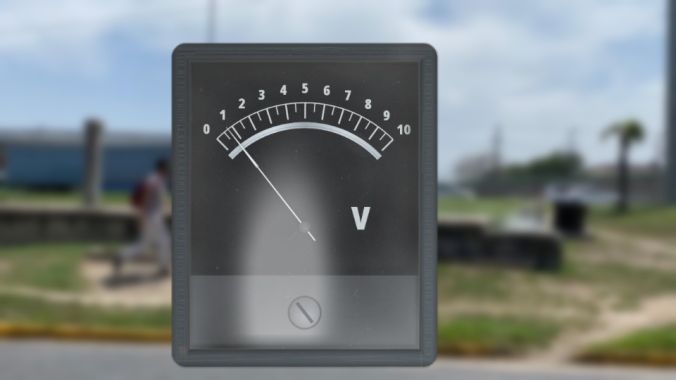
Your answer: 0.75 V
